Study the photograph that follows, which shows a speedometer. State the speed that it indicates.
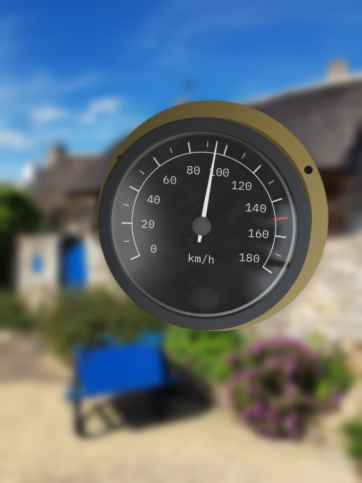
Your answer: 95 km/h
